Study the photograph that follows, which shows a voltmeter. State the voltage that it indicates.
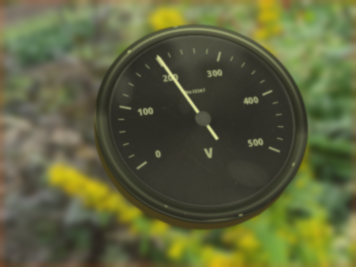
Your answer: 200 V
